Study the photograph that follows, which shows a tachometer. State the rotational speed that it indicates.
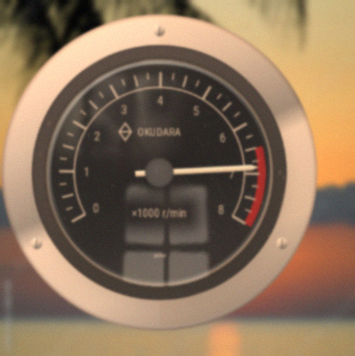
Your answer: 6875 rpm
